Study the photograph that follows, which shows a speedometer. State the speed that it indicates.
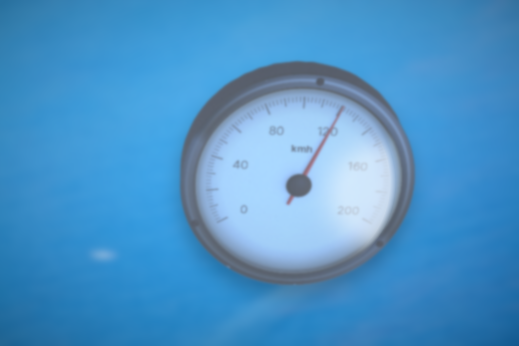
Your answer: 120 km/h
